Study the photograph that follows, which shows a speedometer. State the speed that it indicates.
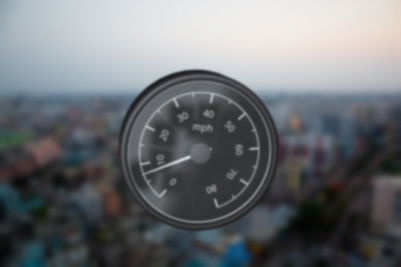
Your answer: 7.5 mph
